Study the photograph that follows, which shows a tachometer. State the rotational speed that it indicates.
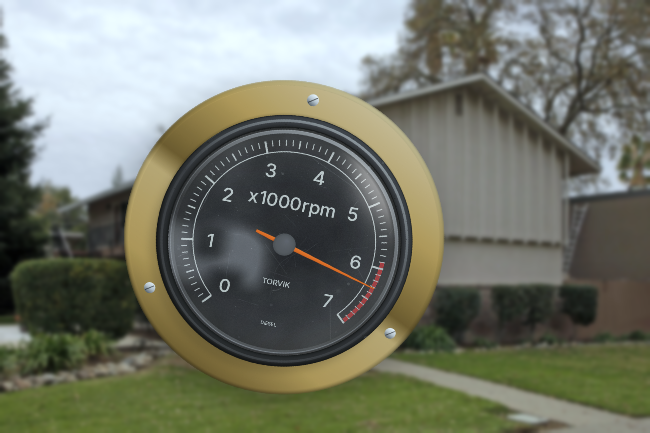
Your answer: 6300 rpm
